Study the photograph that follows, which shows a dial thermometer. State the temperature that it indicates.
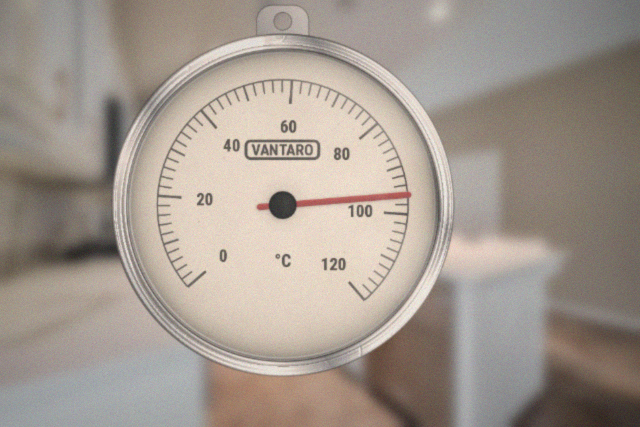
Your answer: 96 °C
